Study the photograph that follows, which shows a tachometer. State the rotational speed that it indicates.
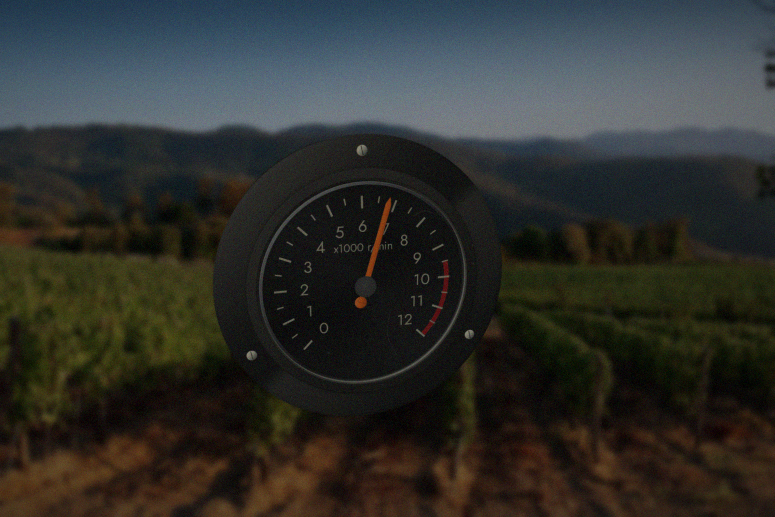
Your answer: 6750 rpm
